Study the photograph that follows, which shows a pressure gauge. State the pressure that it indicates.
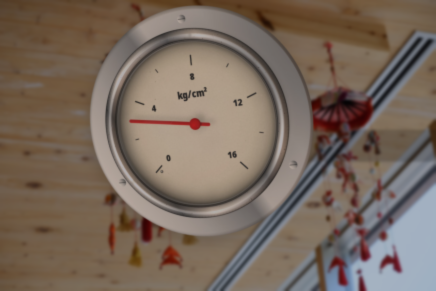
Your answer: 3 kg/cm²
